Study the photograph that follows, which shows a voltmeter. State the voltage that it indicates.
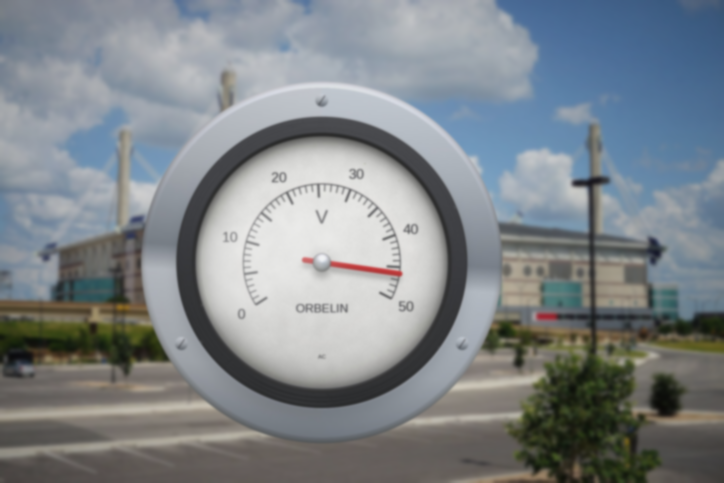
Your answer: 46 V
